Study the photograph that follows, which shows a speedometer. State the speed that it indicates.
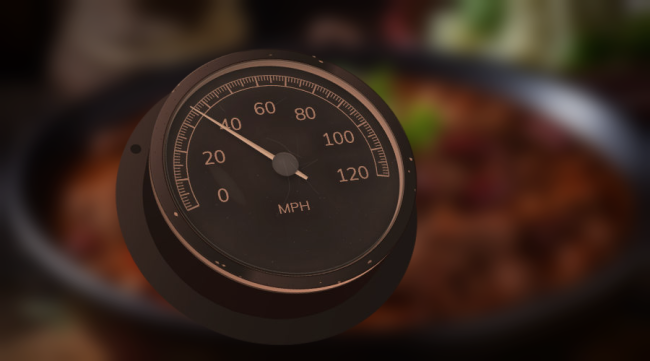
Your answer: 35 mph
